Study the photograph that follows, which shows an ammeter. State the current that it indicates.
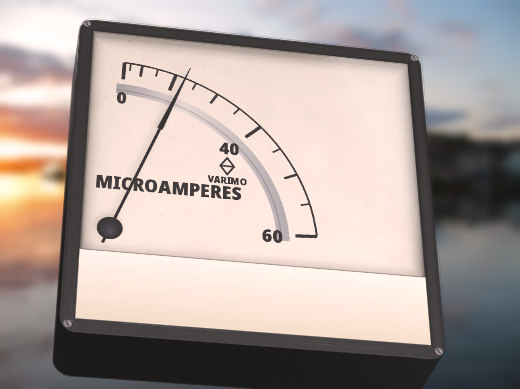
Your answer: 22.5 µA
